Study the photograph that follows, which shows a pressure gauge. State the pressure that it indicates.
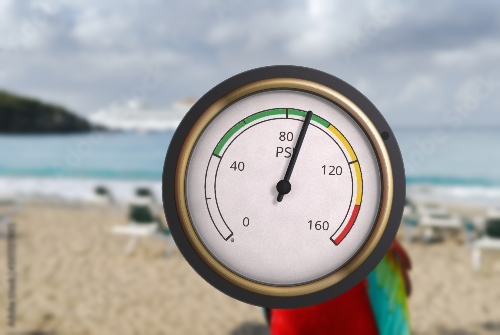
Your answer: 90 psi
